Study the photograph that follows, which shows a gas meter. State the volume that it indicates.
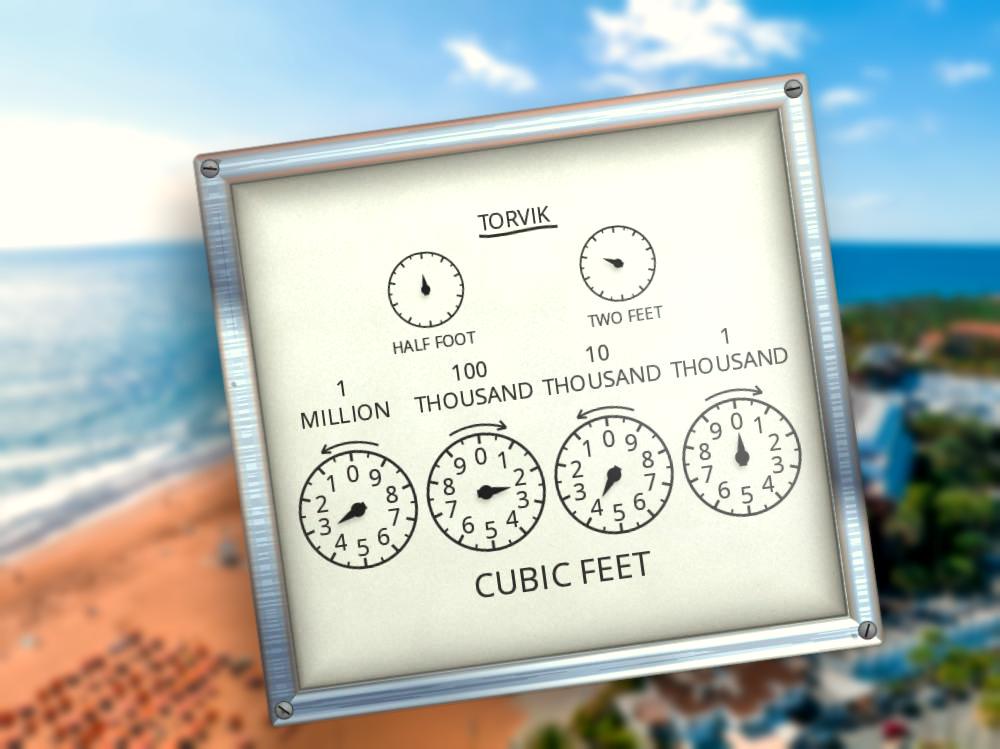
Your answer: 324000 ft³
